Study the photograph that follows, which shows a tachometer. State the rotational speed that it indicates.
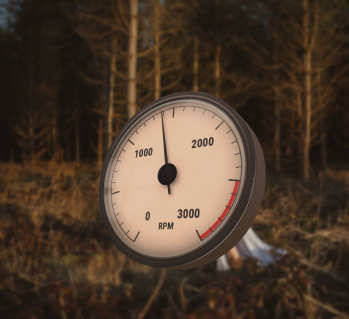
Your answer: 1400 rpm
